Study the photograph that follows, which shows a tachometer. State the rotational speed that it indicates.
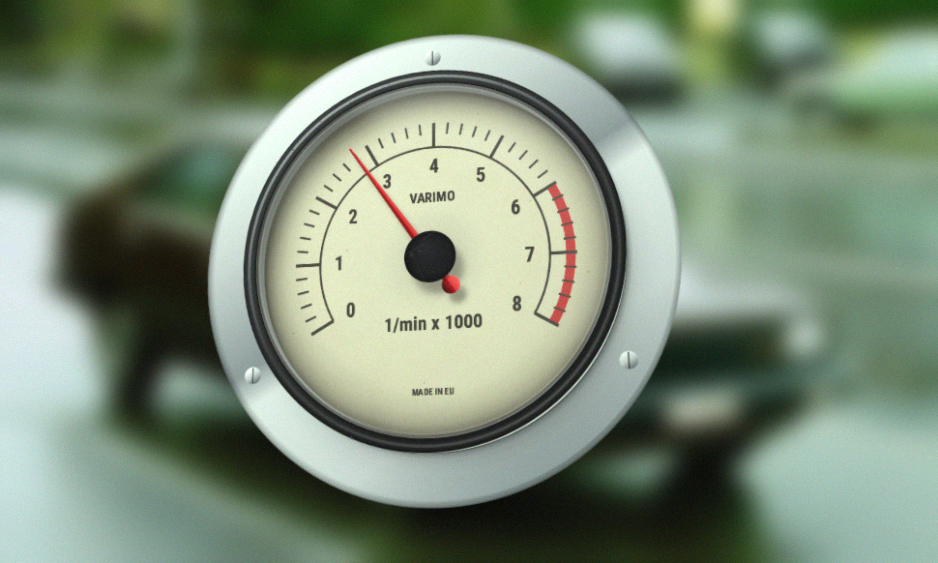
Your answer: 2800 rpm
